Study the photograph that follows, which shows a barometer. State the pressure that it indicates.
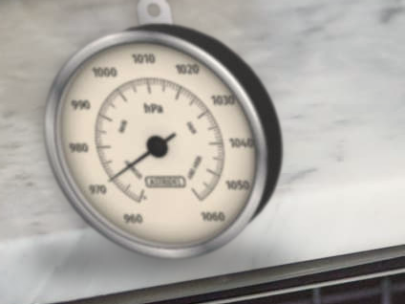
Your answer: 970 hPa
